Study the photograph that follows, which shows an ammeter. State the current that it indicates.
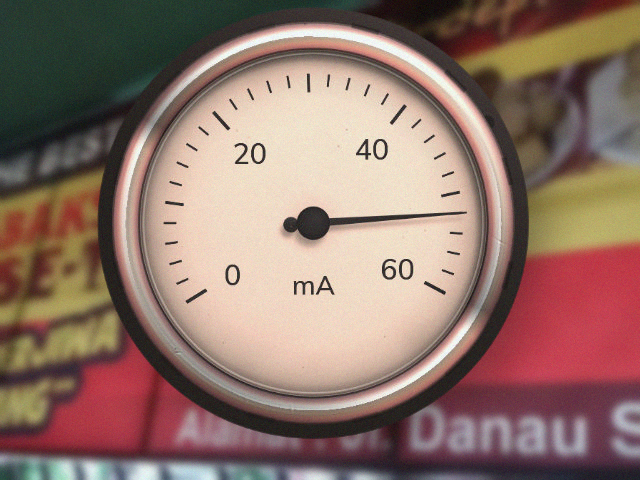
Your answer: 52 mA
